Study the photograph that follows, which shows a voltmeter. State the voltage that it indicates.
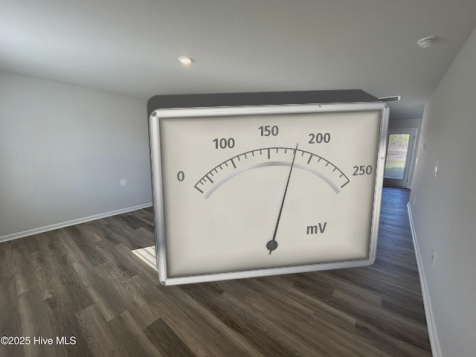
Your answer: 180 mV
